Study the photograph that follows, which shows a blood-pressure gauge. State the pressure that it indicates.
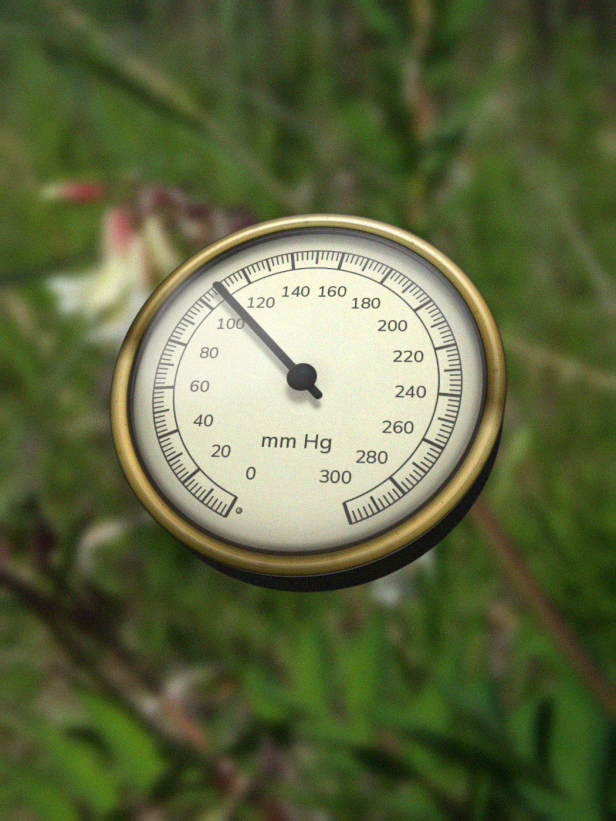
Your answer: 108 mmHg
